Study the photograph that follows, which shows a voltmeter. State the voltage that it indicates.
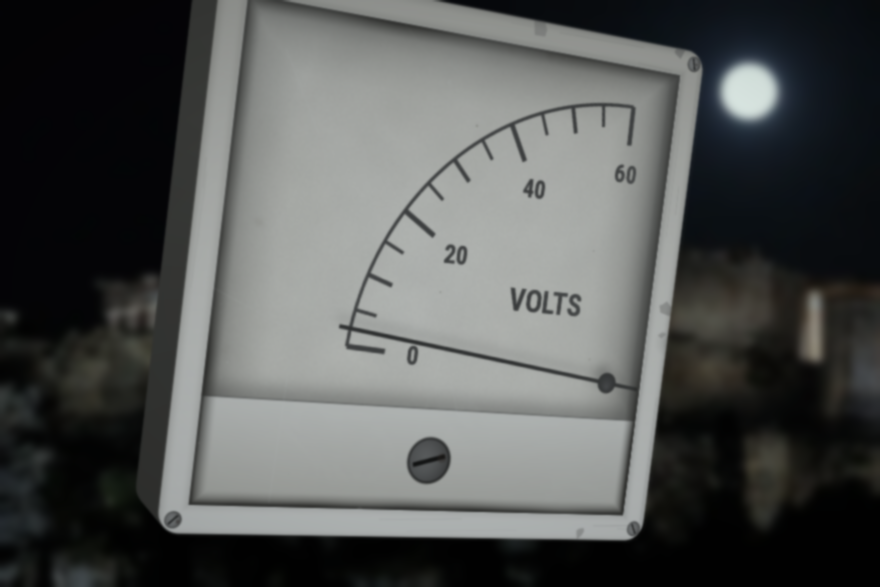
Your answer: 2.5 V
